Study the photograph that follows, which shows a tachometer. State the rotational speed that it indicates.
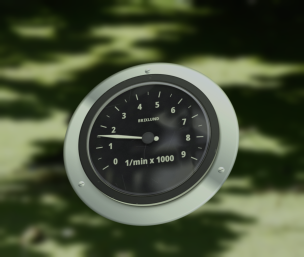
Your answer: 1500 rpm
